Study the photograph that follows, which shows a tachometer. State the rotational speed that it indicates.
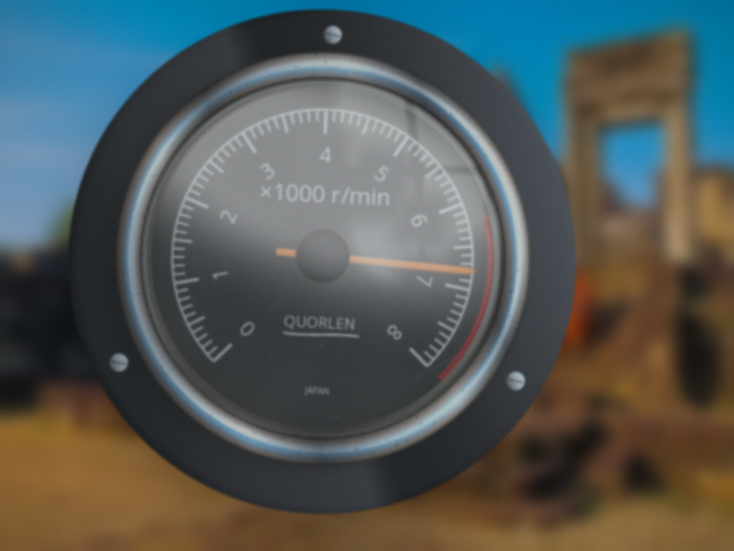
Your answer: 6800 rpm
